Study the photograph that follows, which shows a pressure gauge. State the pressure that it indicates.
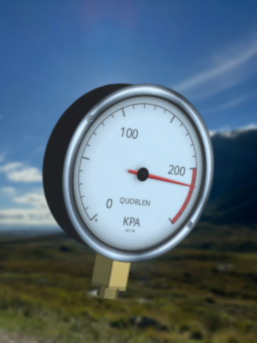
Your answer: 215 kPa
